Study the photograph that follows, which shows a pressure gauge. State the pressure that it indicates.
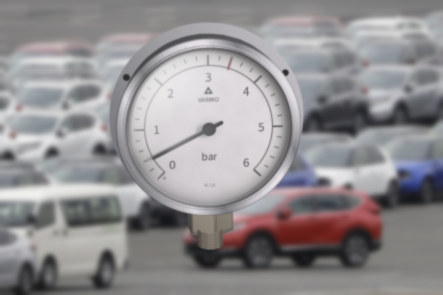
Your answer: 0.4 bar
